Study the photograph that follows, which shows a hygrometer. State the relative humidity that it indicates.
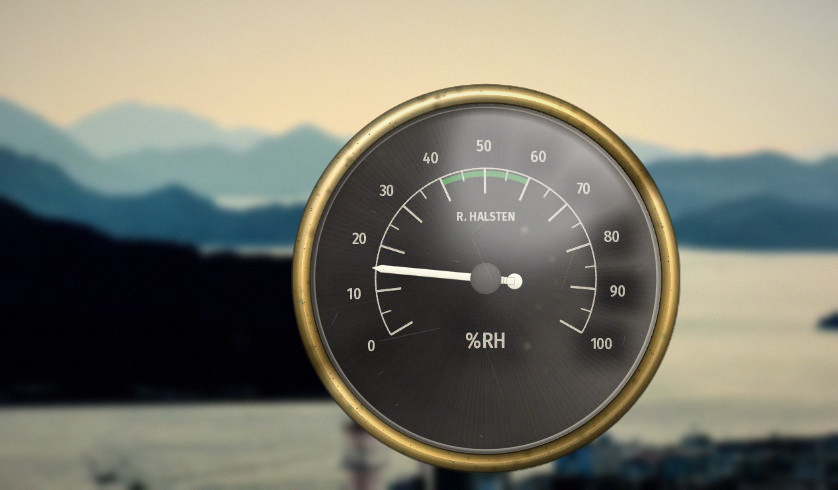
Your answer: 15 %
